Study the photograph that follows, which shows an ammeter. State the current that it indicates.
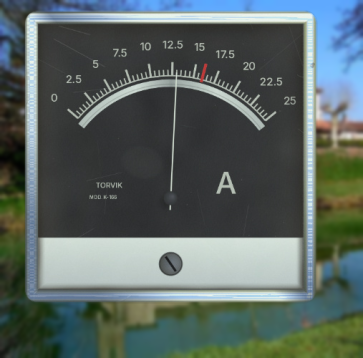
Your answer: 13 A
